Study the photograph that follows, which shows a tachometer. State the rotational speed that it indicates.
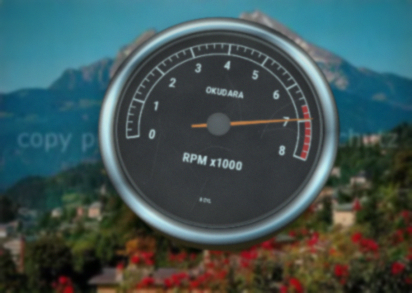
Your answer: 7000 rpm
